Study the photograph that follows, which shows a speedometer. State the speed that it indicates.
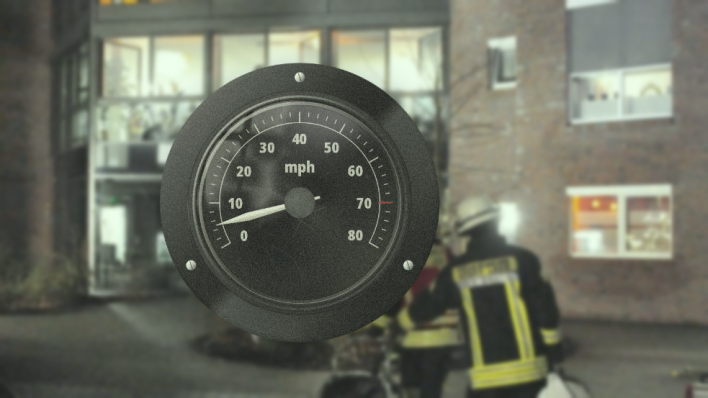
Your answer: 5 mph
